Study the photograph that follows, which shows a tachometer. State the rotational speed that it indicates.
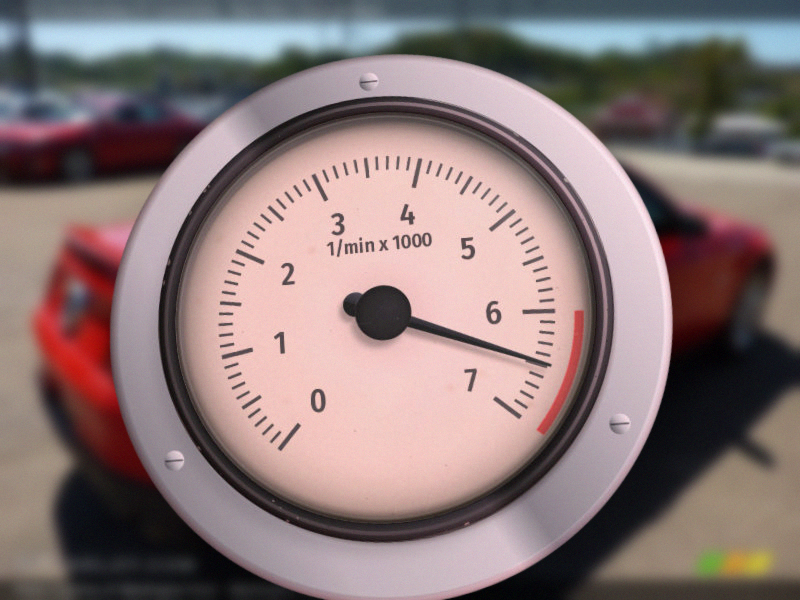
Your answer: 6500 rpm
